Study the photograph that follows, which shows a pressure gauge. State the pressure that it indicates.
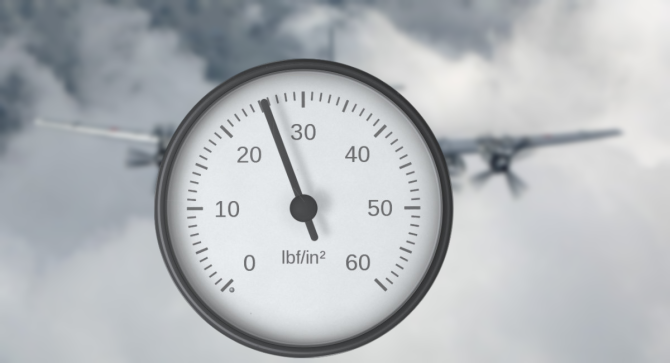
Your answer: 25.5 psi
